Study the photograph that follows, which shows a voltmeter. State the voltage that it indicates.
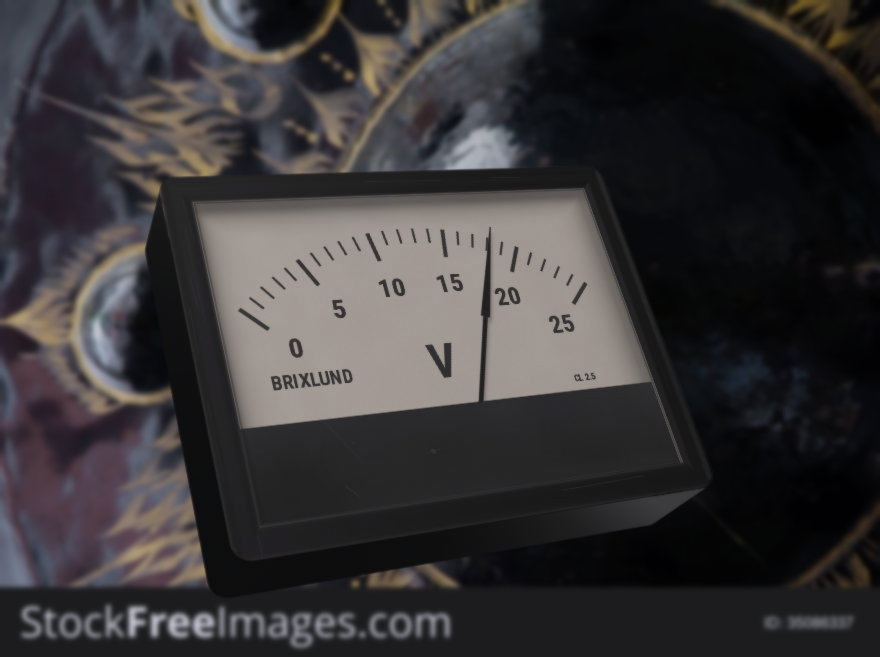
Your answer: 18 V
